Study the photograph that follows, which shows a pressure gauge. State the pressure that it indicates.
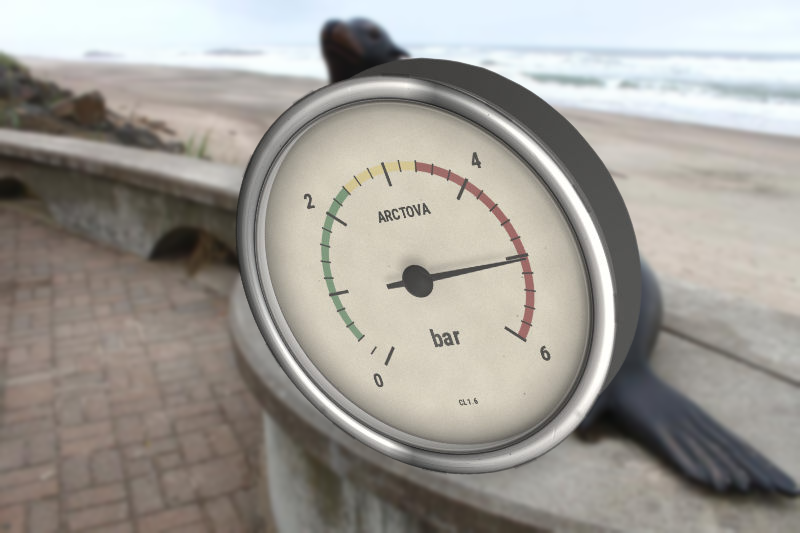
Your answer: 5 bar
